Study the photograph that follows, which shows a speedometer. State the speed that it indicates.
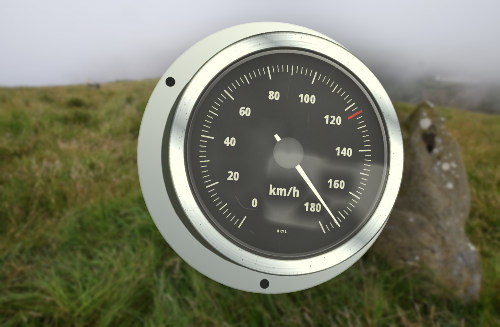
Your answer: 174 km/h
